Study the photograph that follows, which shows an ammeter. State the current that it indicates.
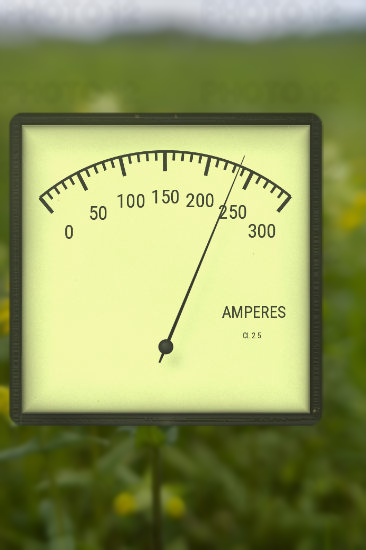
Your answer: 235 A
